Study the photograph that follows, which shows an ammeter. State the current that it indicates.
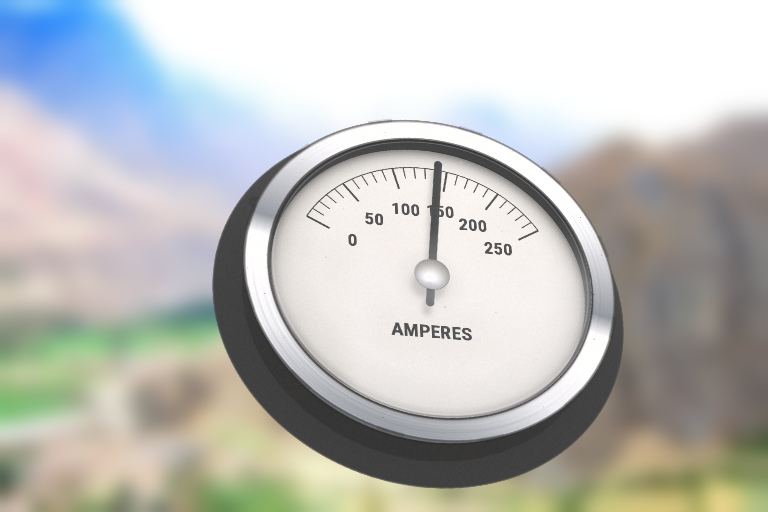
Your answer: 140 A
